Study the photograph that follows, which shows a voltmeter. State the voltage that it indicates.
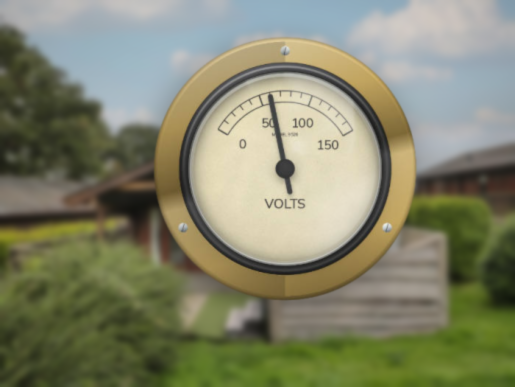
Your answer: 60 V
